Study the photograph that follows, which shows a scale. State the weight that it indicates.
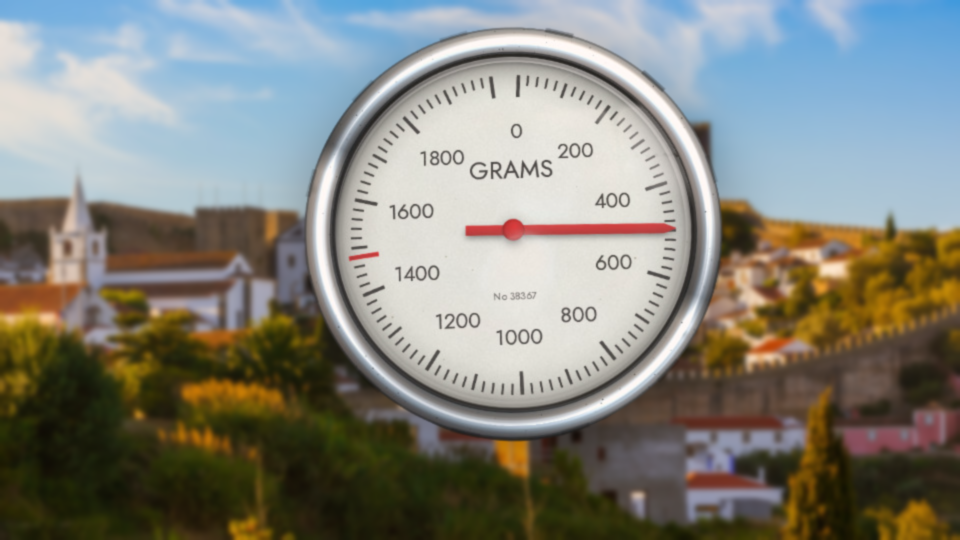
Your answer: 500 g
